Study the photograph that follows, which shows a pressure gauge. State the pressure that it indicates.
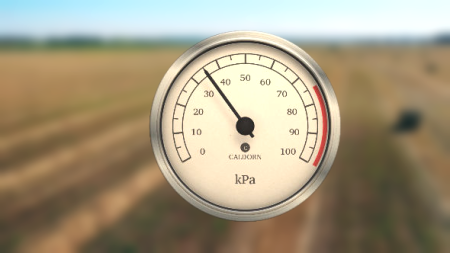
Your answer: 35 kPa
